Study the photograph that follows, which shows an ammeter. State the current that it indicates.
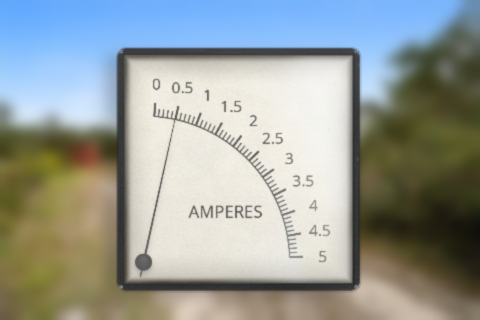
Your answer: 0.5 A
